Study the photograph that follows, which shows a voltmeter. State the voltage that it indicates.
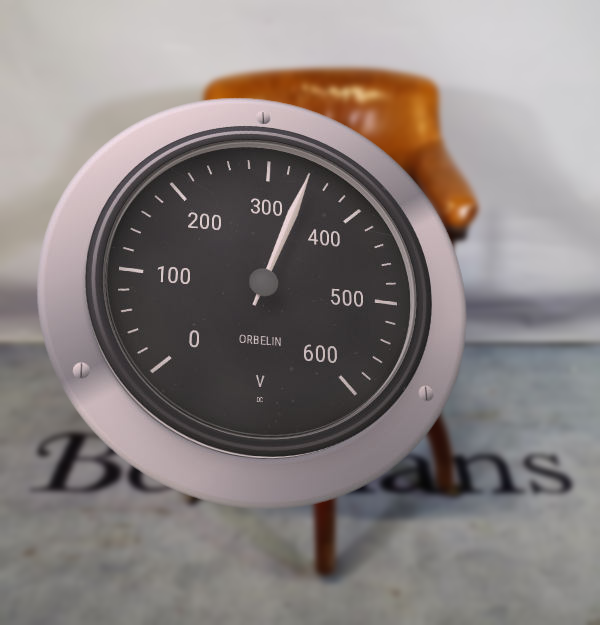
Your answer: 340 V
